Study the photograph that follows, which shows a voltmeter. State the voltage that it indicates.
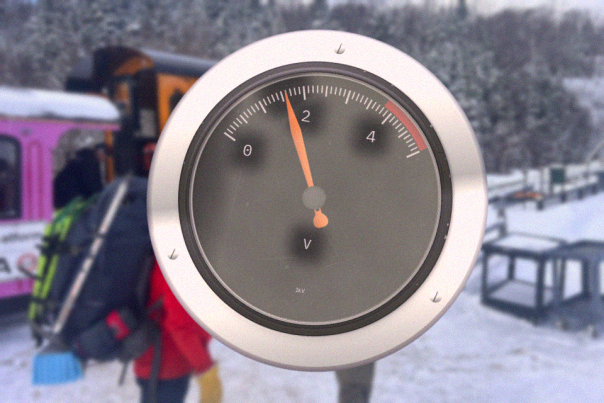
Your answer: 1.6 V
